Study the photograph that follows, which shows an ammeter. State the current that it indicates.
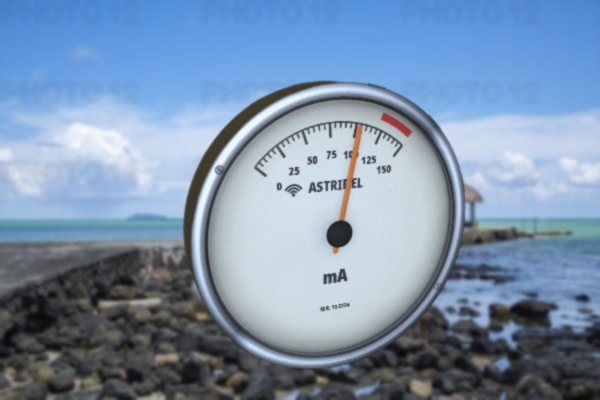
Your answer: 100 mA
